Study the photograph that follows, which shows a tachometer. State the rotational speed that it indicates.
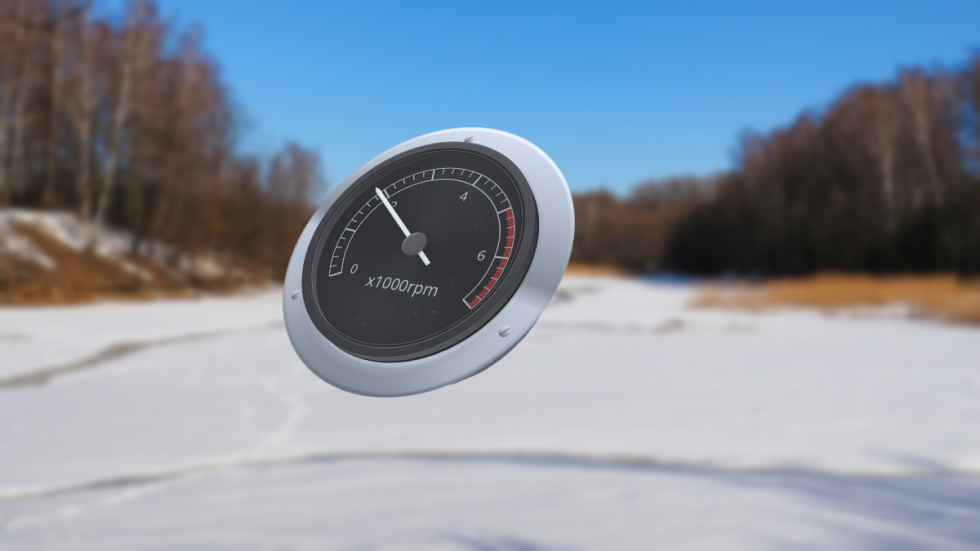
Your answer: 1900 rpm
